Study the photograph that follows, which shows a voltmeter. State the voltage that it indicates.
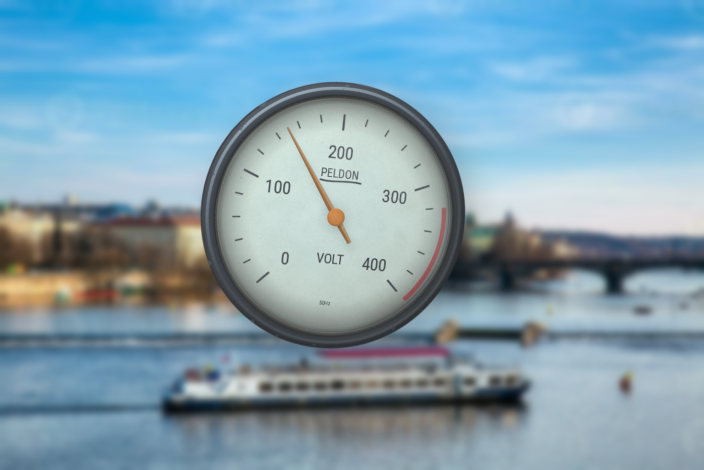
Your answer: 150 V
